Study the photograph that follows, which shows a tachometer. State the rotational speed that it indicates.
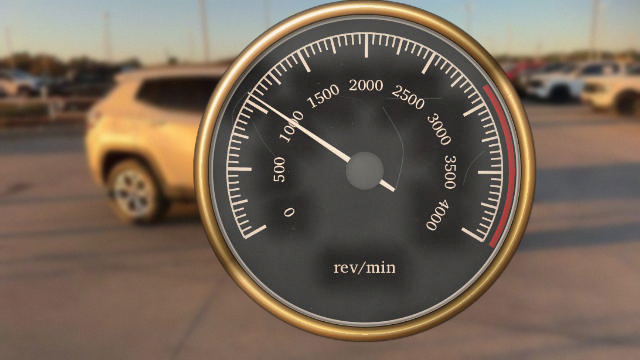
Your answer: 1050 rpm
